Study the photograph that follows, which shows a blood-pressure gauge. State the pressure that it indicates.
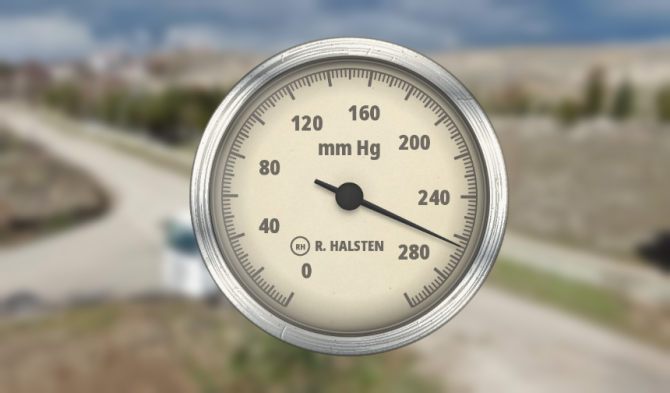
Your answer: 264 mmHg
